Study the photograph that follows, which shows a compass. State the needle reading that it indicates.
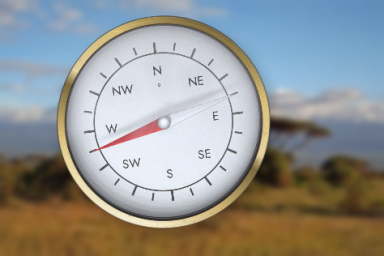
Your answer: 255 °
